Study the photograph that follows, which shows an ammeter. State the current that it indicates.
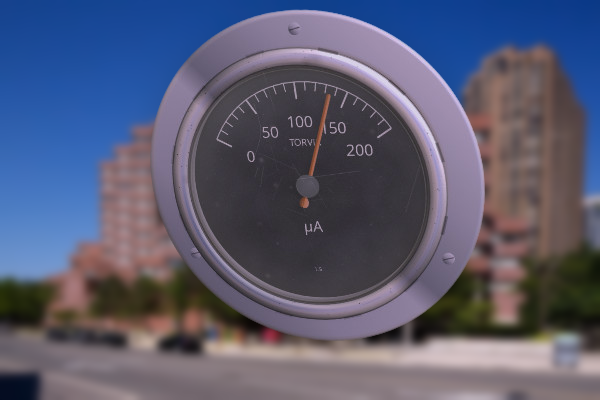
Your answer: 135 µA
